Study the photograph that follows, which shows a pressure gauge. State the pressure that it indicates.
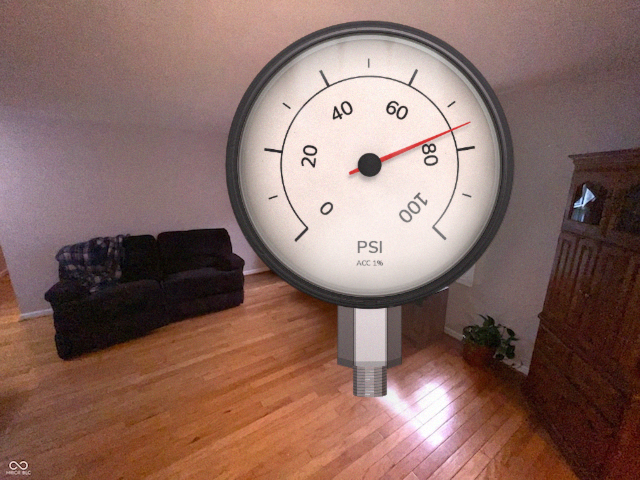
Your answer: 75 psi
